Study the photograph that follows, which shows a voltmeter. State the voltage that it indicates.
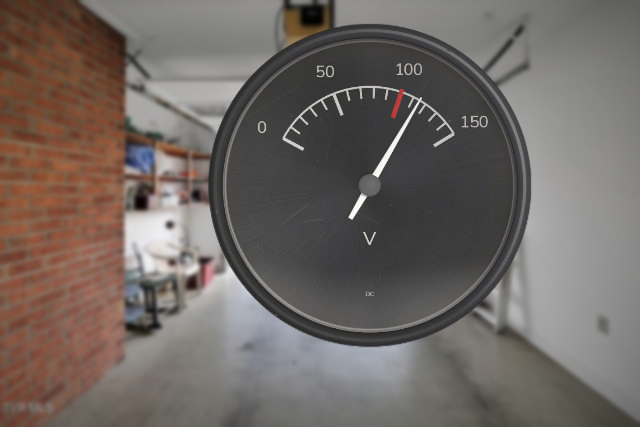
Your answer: 115 V
